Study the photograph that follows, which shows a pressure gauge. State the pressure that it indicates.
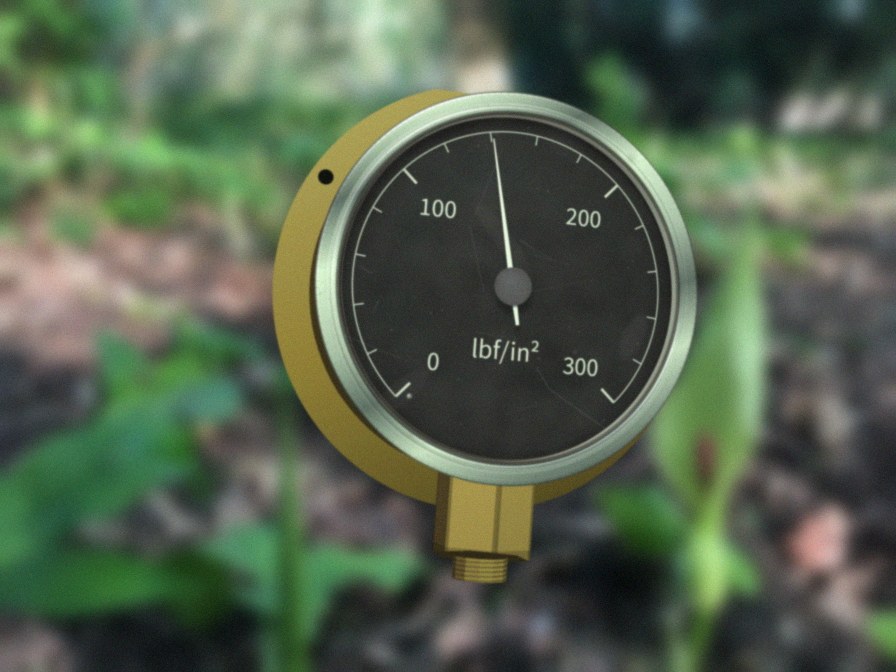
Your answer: 140 psi
